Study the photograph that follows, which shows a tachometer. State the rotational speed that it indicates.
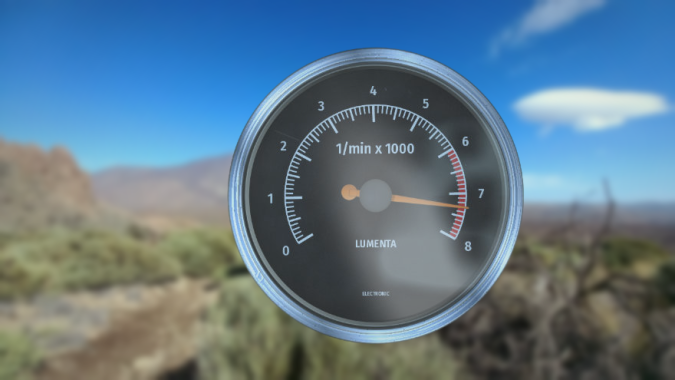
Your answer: 7300 rpm
